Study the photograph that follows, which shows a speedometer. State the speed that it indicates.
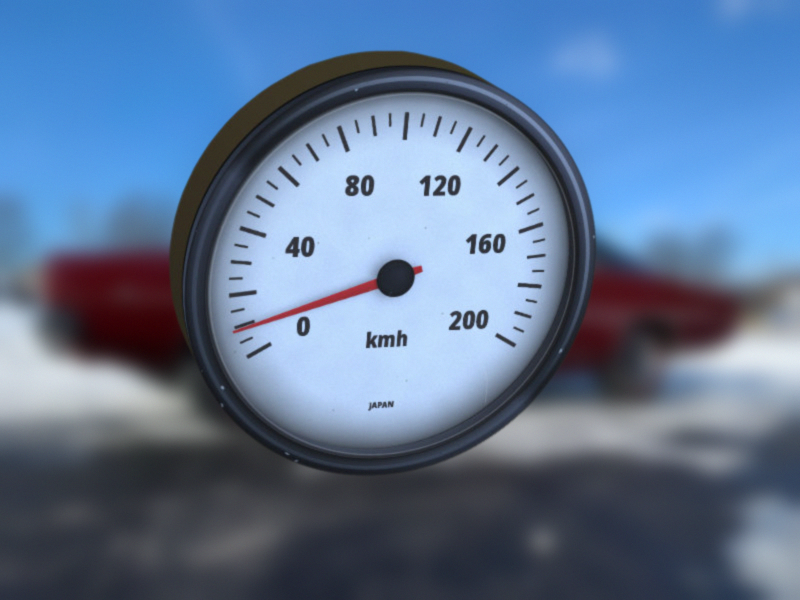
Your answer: 10 km/h
